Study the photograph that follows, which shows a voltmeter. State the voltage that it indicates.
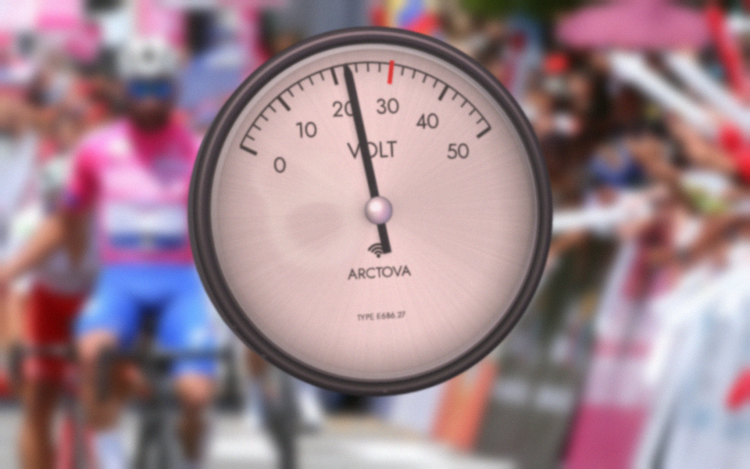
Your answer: 22 V
